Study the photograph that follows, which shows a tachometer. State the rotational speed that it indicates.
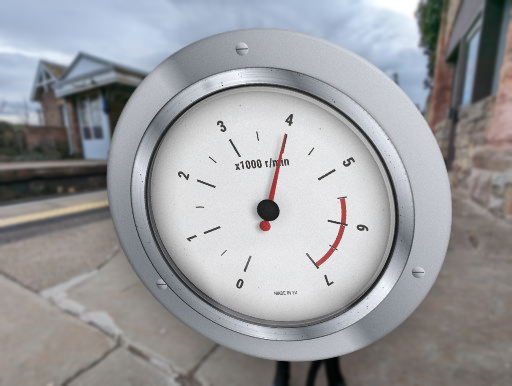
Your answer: 4000 rpm
